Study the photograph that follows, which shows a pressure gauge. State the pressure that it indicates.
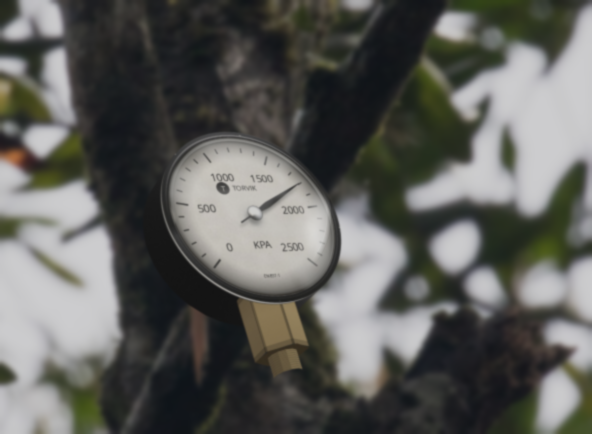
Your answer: 1800 kPa
